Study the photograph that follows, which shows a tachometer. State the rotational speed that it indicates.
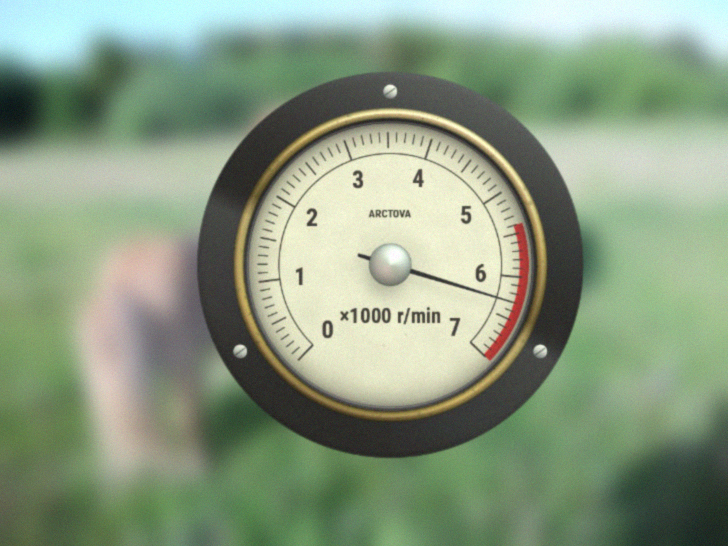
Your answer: 6300 rpm
